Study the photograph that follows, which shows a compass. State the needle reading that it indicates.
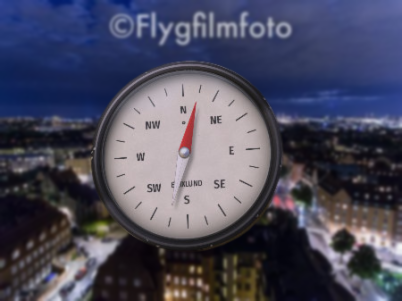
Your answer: 15 °
